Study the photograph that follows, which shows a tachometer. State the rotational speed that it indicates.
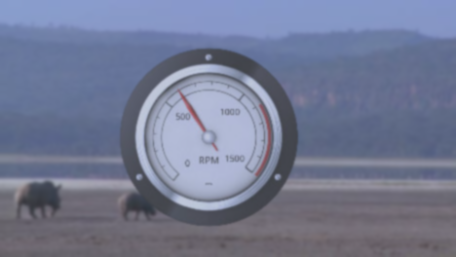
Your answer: 600 rpm
